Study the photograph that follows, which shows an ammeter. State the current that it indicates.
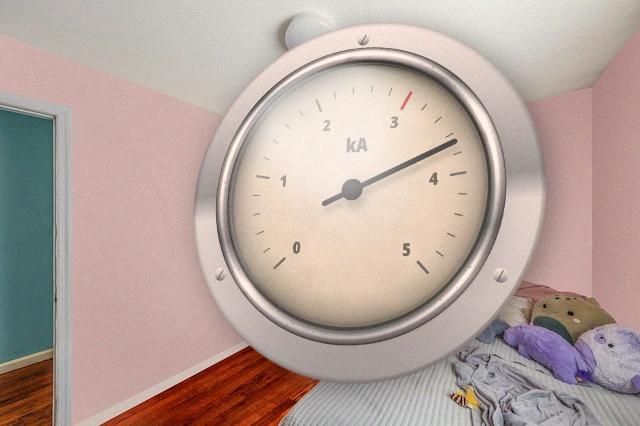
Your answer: 3.7 kA
